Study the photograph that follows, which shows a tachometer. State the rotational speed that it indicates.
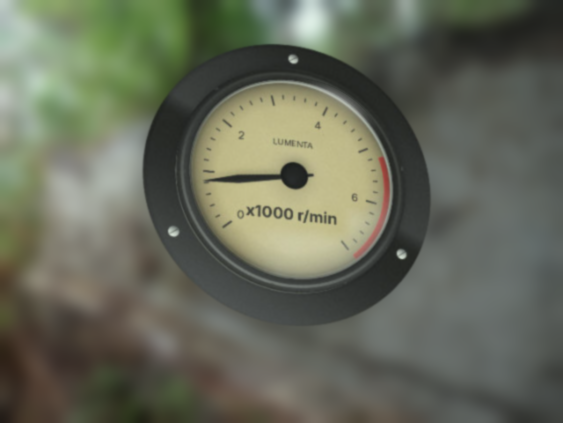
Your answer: 800 rpm
